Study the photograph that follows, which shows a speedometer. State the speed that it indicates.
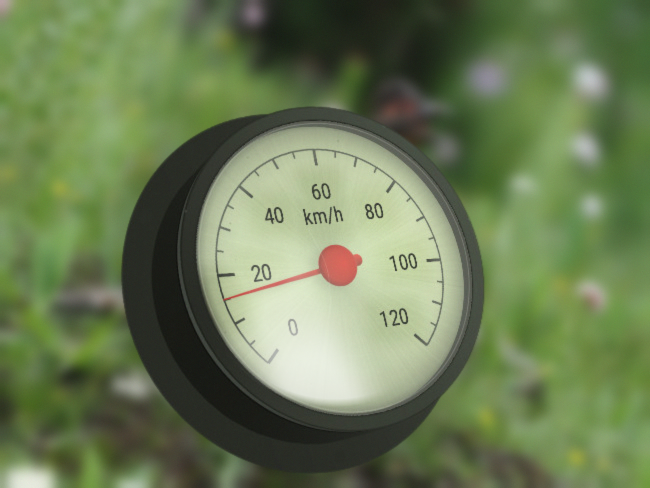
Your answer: 15 km/h
